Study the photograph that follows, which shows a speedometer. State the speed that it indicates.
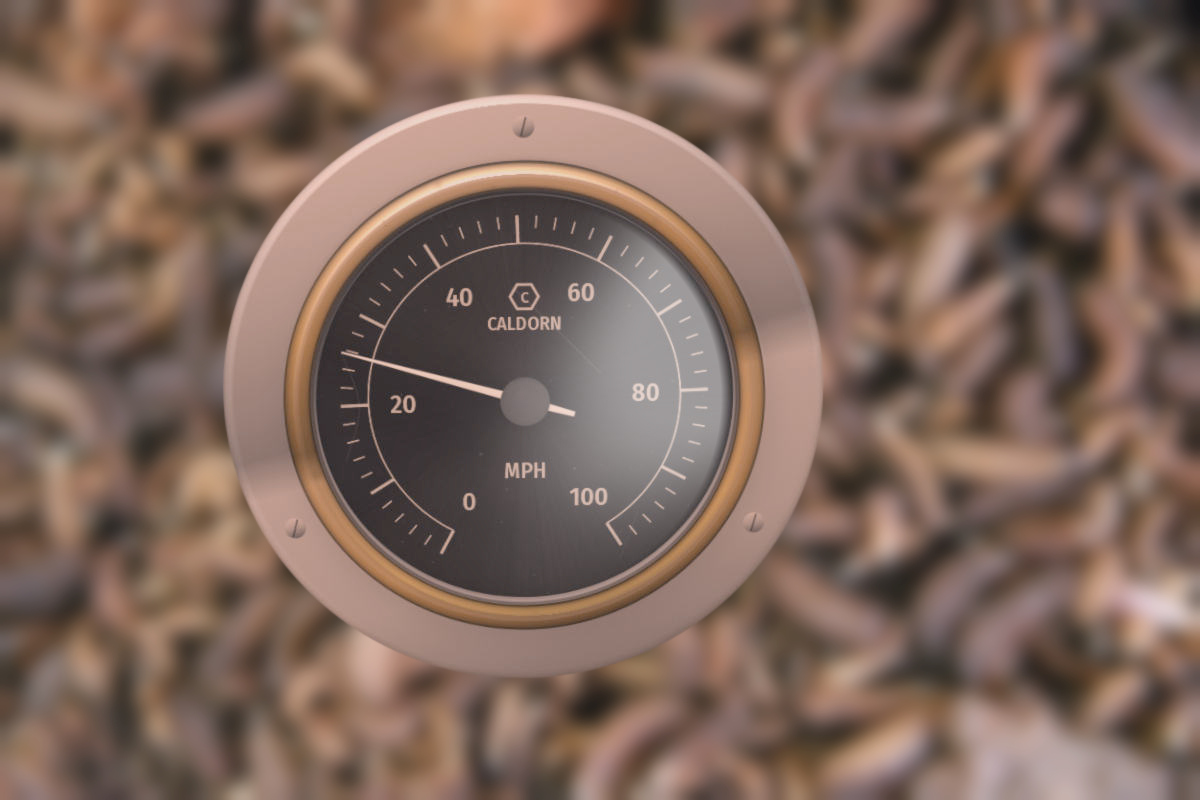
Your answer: 26 mph
